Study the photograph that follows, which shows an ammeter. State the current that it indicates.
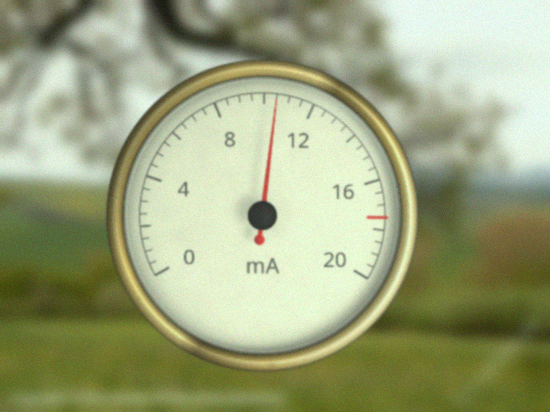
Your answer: 10.5 mA
